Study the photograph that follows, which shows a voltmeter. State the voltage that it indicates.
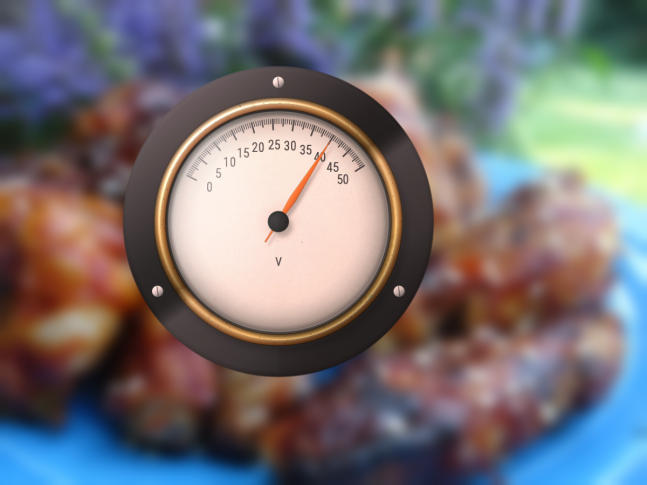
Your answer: 40 V
